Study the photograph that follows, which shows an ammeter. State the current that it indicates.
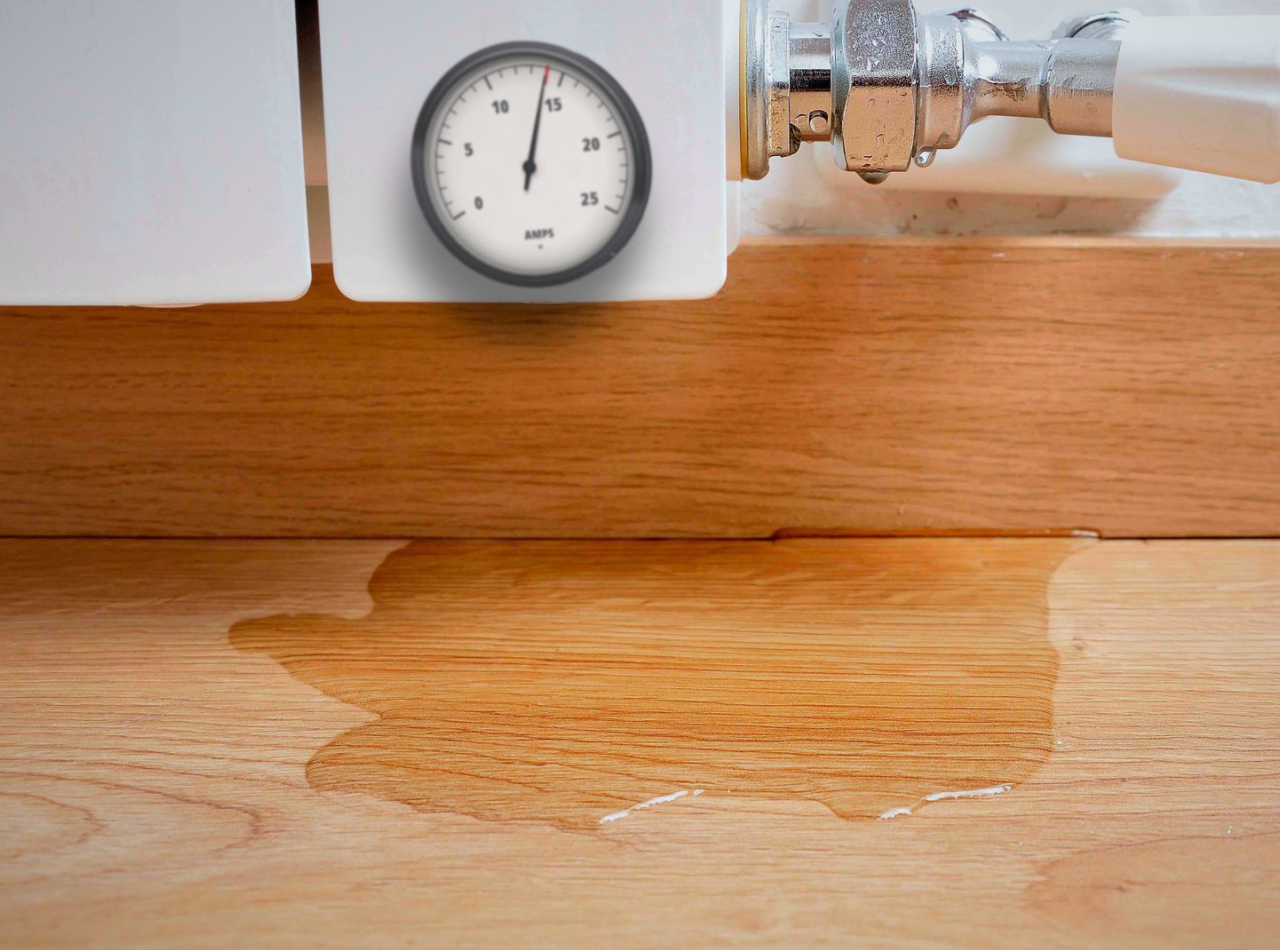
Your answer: 14 A
